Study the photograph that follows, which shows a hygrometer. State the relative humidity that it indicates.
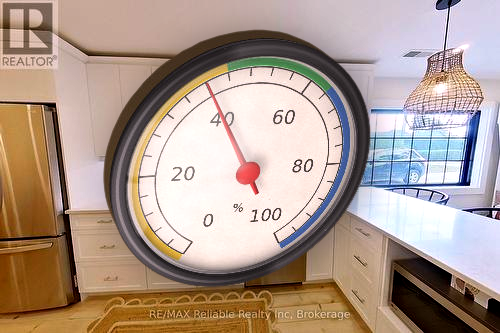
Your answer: 40 %
